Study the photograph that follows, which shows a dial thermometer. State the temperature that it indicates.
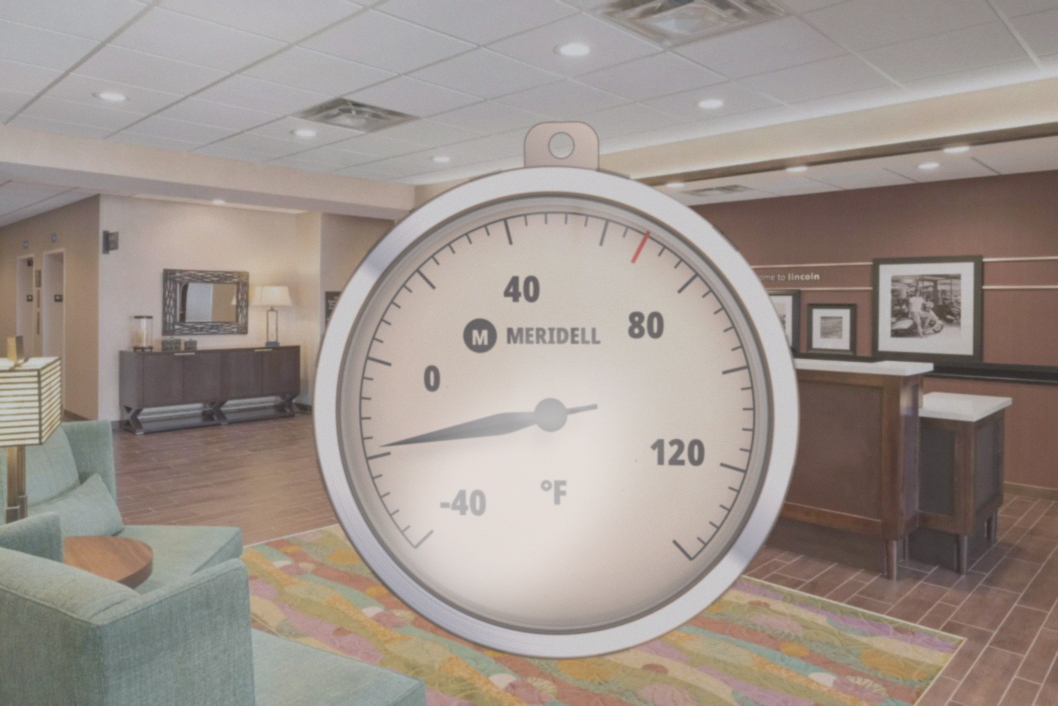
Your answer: -18 °F
